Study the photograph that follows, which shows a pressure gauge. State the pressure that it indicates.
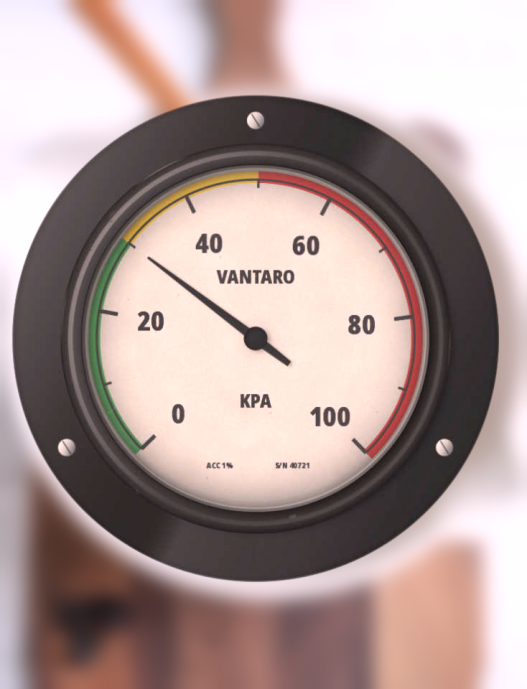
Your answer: 30 kPa
